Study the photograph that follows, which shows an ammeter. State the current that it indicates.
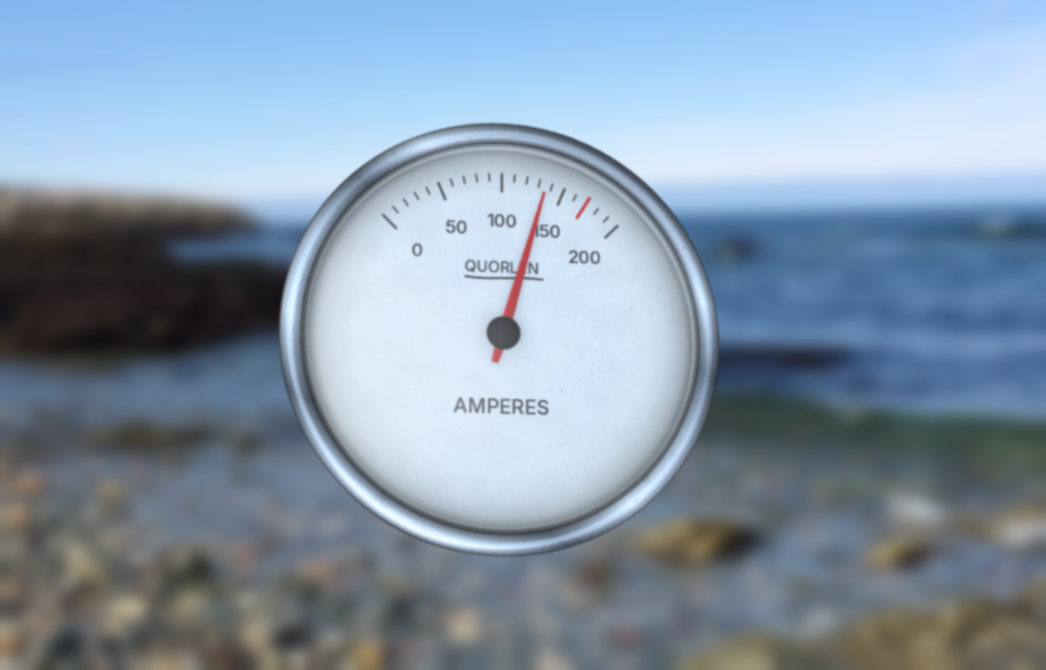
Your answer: 135 A
